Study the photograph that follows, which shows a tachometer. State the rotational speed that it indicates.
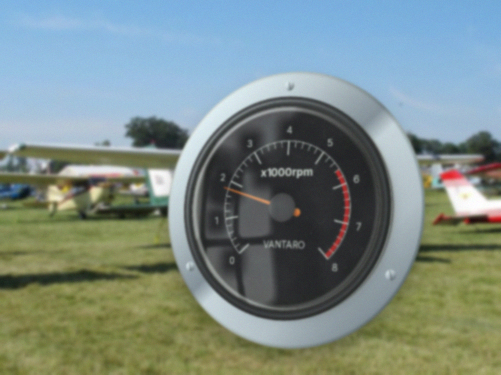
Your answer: 1800 rpm
